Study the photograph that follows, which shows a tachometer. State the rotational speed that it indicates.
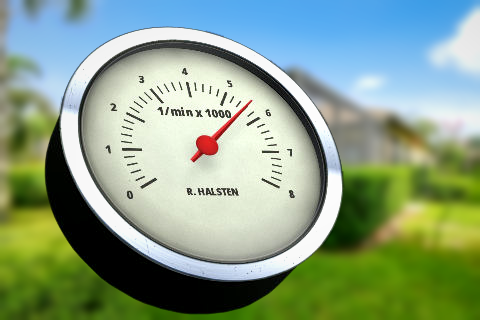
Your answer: 5600 rpm
